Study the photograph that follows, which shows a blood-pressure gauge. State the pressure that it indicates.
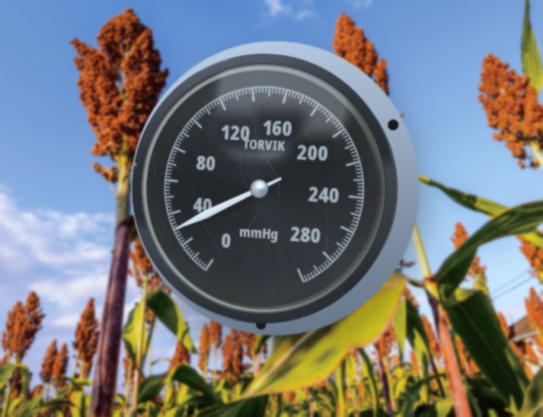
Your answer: 30 mmHg
